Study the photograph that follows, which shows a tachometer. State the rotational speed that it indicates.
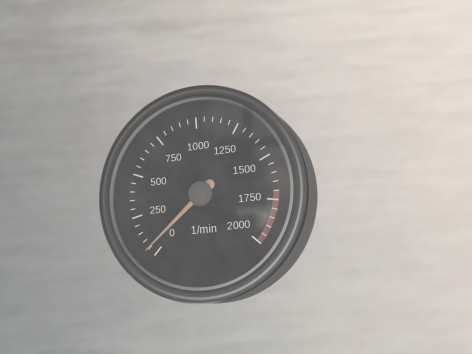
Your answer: 50 rpm
